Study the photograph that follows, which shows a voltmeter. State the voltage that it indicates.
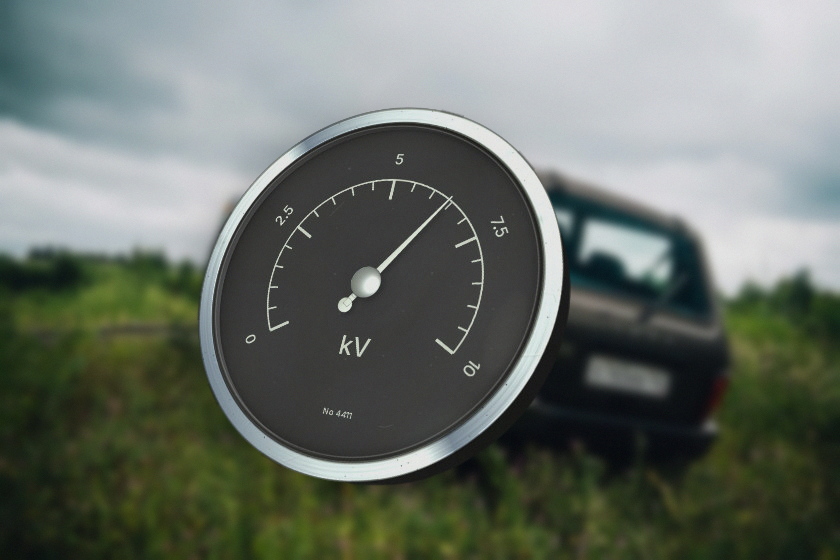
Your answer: 6.5 kV
